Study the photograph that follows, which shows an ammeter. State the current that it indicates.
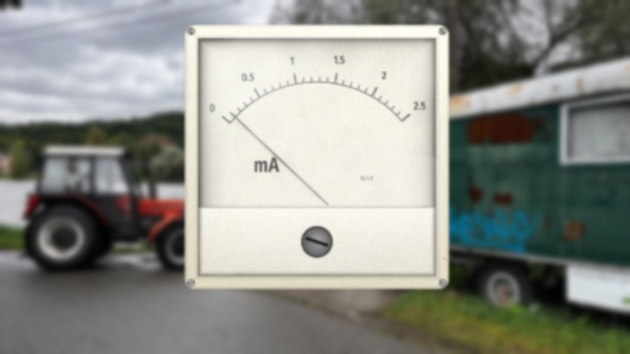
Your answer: 0.1 mA
